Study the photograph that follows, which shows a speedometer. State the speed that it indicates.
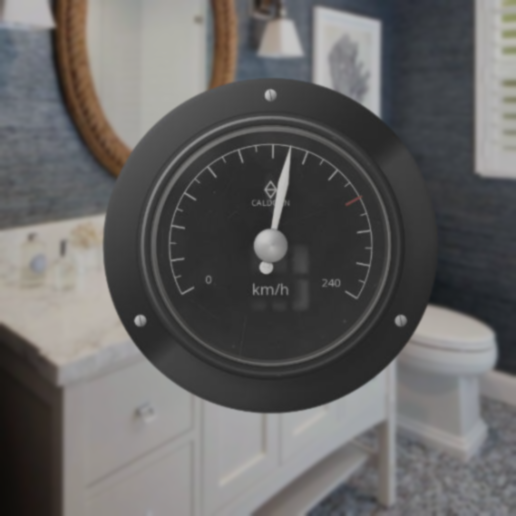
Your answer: 130 km/h
